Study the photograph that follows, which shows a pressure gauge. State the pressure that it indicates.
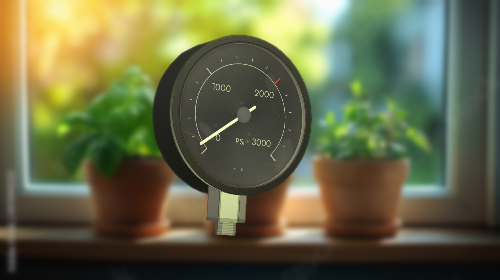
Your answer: 100 psi
